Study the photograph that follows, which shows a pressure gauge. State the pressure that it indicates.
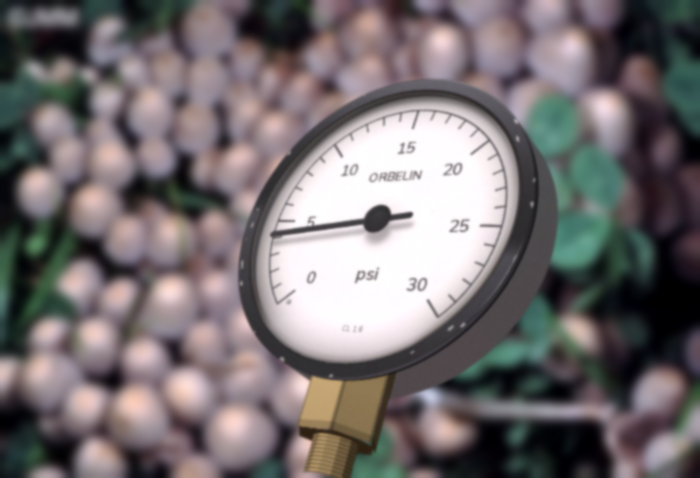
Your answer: 4 psi
